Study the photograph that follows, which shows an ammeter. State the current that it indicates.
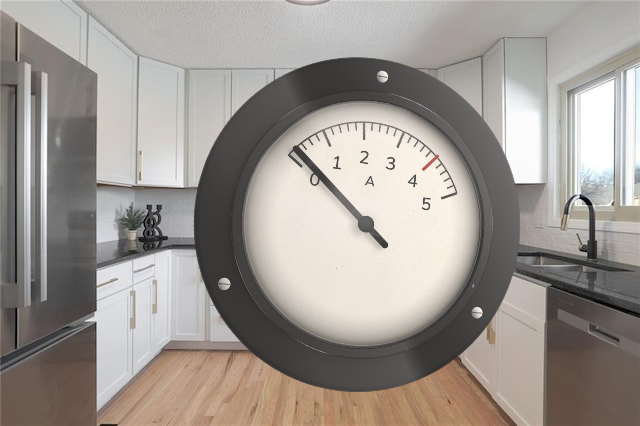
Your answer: 0.2 A
